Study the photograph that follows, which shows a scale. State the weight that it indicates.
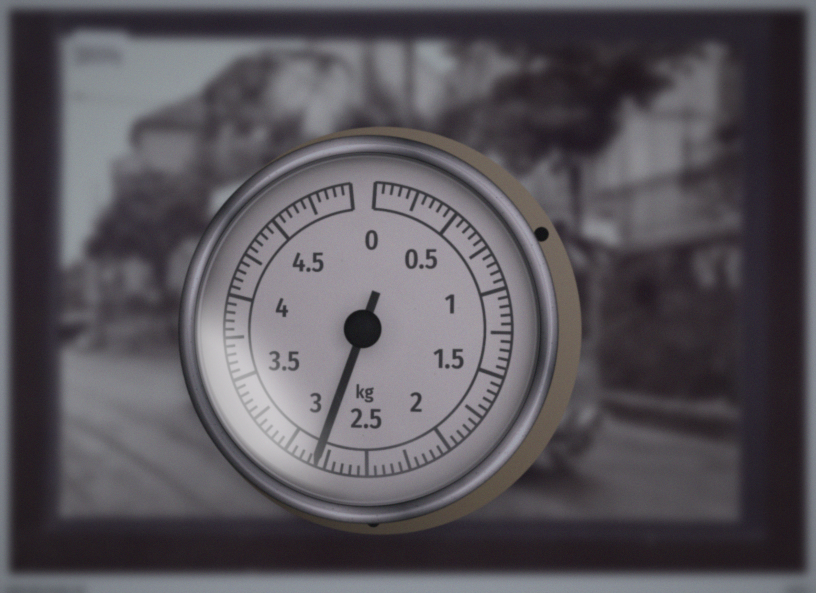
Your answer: 2.8 kg
